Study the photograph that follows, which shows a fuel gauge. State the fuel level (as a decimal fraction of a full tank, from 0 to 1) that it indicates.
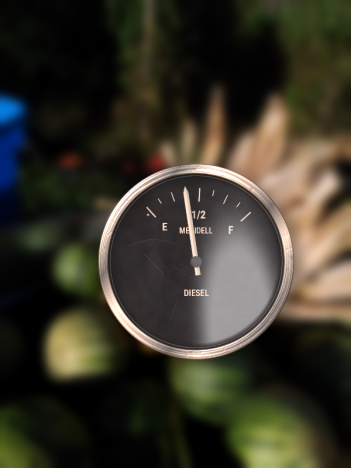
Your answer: 0.375
